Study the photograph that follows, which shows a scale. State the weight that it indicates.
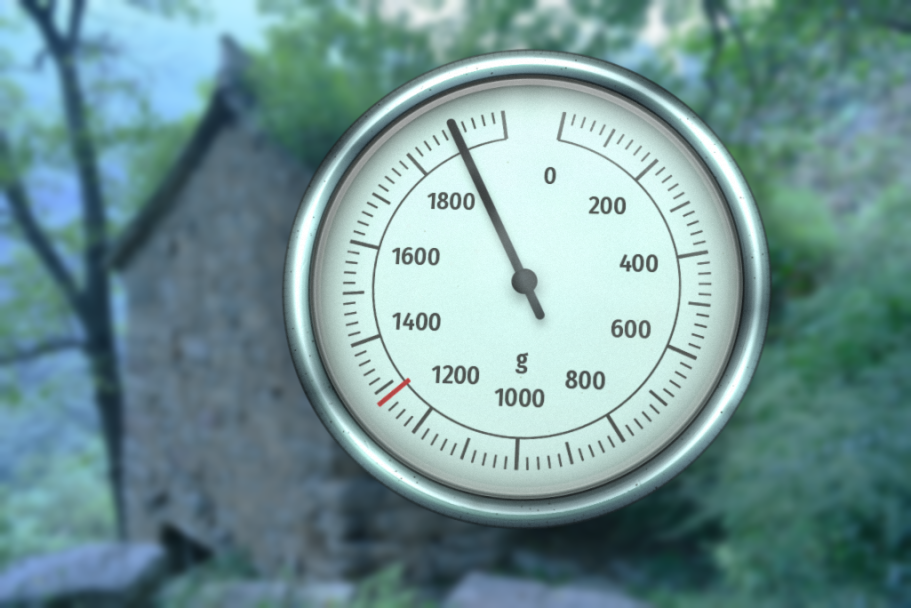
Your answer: 1900 g
